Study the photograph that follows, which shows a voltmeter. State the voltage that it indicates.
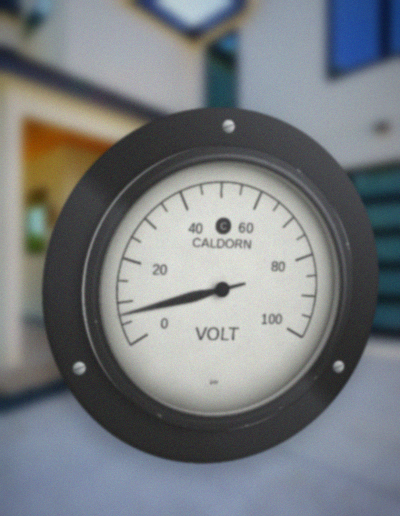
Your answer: 7.5 V
